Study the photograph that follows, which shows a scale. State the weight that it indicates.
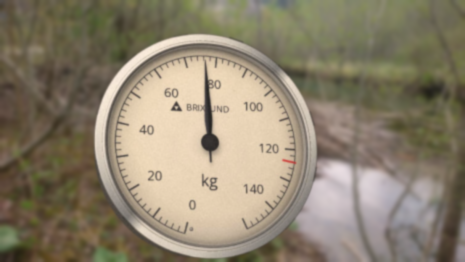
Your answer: 76 kg
